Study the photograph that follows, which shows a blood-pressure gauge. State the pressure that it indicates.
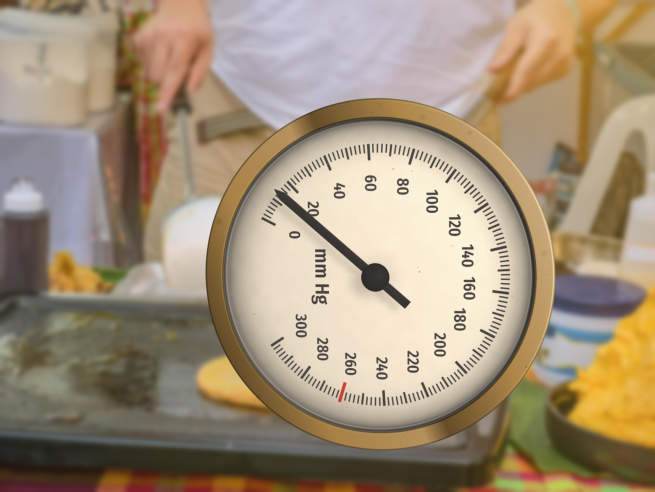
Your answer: 14 mmHg
